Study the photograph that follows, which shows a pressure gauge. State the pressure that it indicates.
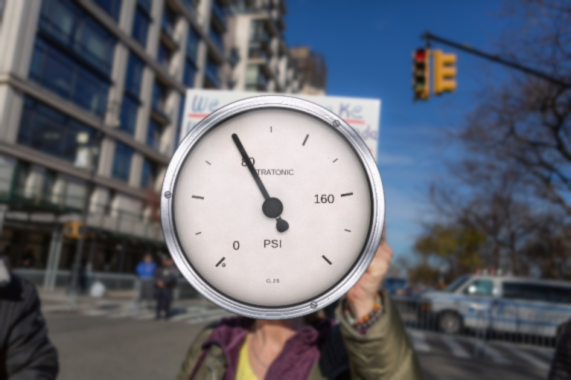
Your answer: 80 psi
